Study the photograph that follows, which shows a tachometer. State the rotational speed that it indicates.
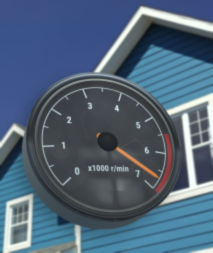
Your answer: 6750 rpm
